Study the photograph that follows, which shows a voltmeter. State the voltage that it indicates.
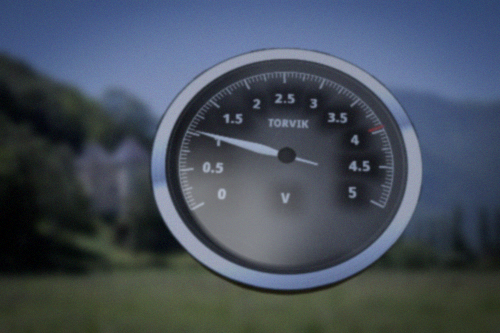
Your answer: 1 V
